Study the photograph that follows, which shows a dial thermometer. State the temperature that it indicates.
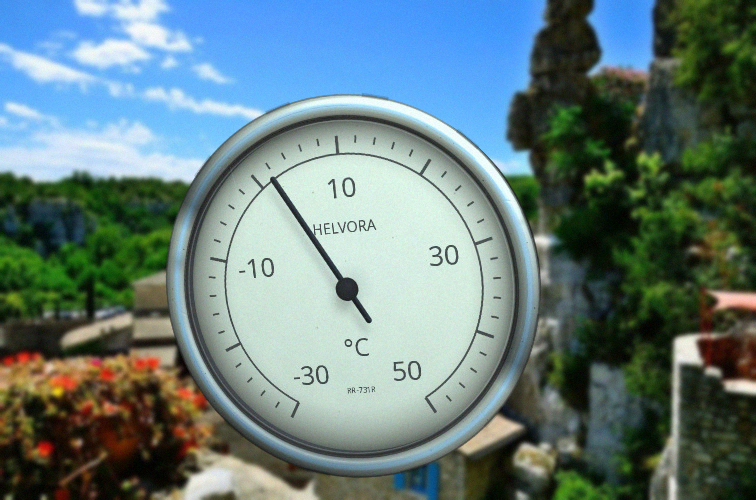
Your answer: 2 °C
